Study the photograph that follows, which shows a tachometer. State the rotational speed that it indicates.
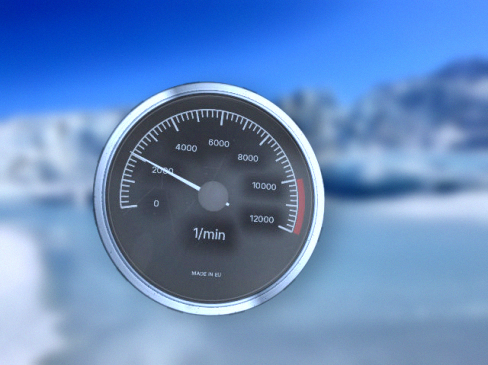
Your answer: 2000 rpm
